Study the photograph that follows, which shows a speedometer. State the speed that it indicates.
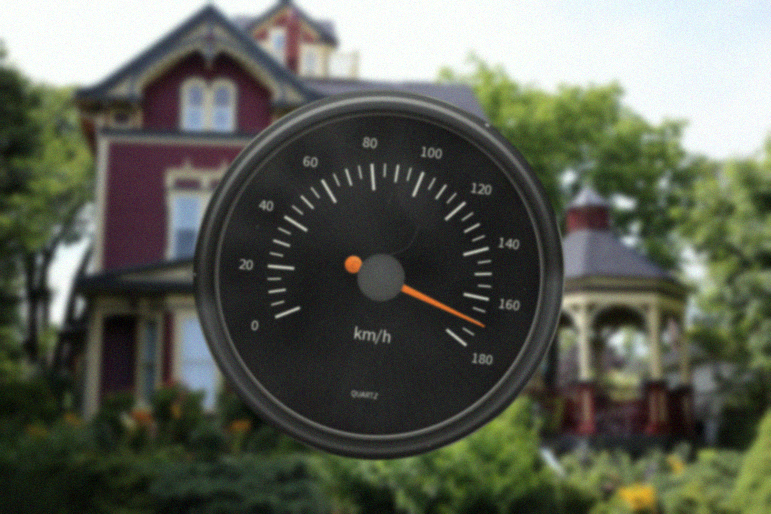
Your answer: 170 km/h
